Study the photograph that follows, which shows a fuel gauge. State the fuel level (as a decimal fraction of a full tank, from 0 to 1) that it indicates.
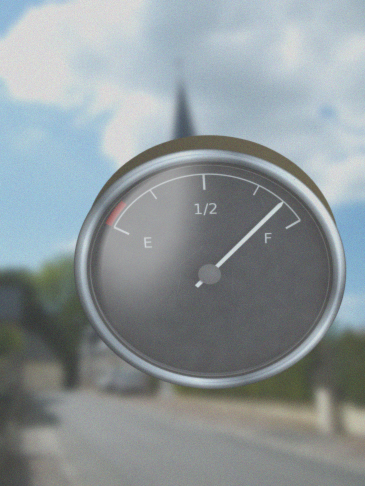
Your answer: 0.875
